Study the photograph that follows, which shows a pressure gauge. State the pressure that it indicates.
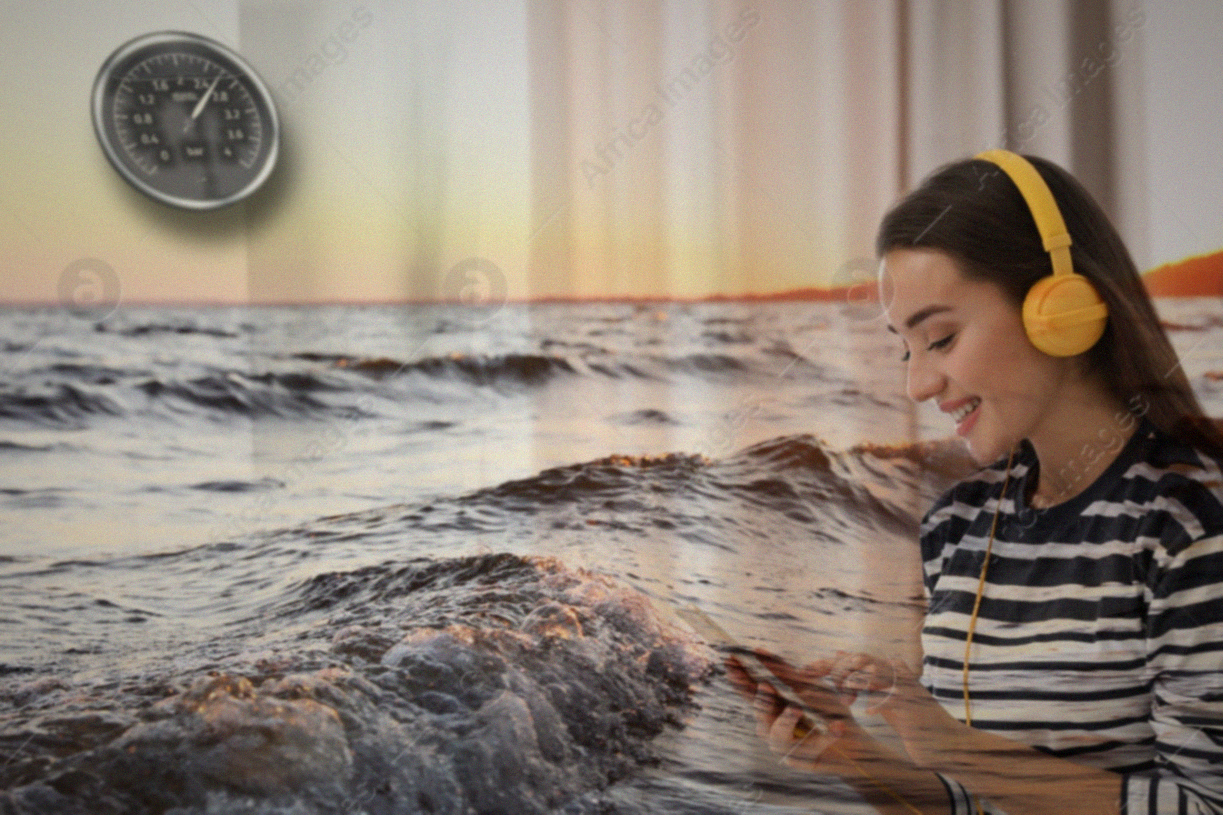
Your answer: 2.6 bar
